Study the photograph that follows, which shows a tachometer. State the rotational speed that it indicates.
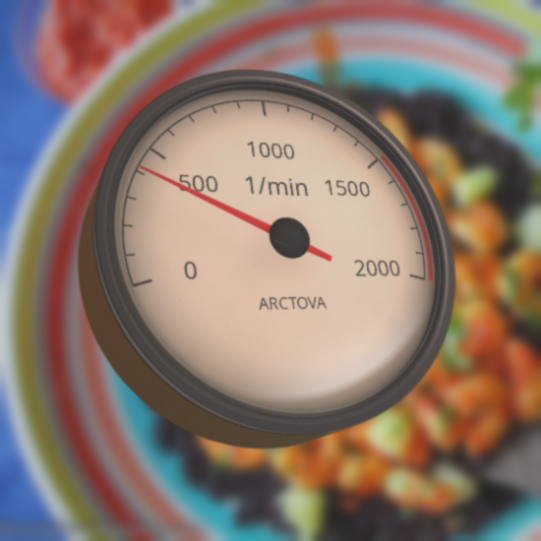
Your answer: 400 rpm
